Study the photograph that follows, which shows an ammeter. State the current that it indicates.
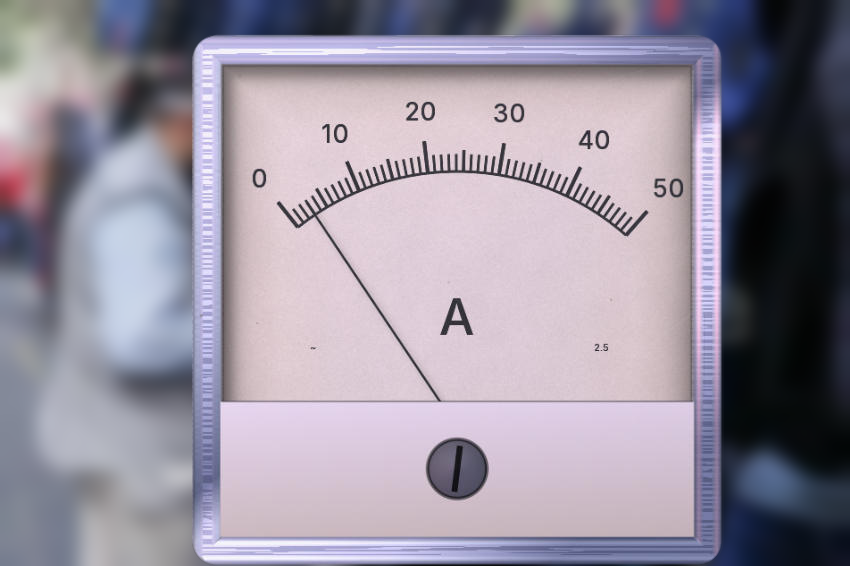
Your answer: 3 A
